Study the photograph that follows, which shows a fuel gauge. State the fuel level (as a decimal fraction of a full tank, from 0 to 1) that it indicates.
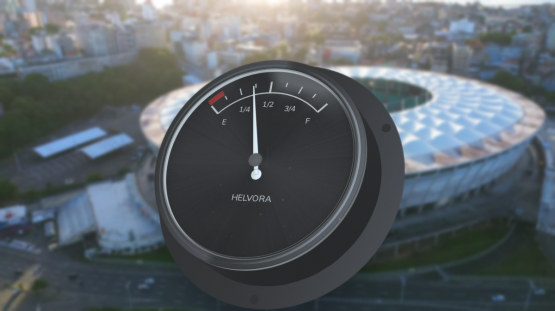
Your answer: 0.375
